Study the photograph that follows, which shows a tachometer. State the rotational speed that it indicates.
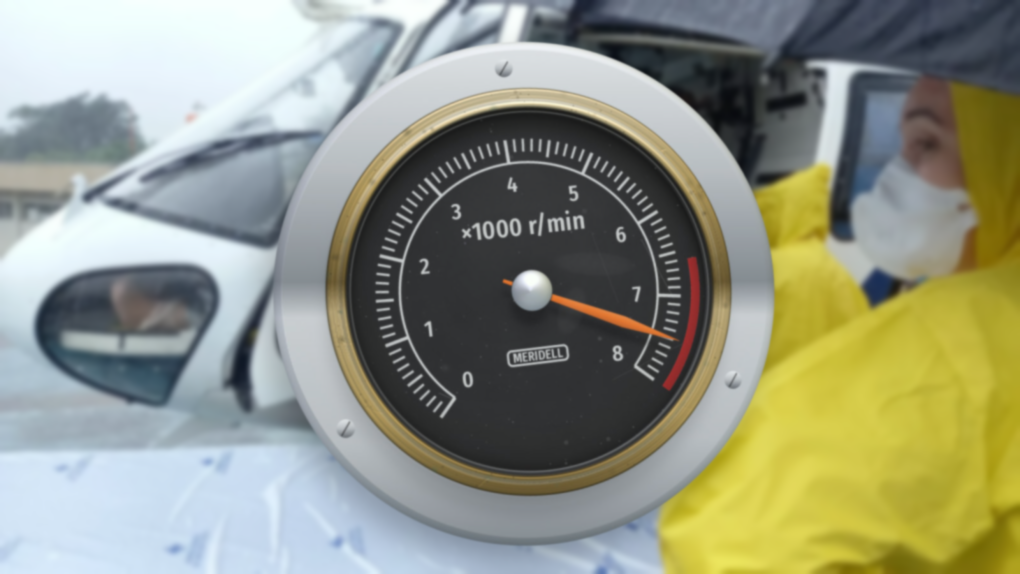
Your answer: 7500 rpm
